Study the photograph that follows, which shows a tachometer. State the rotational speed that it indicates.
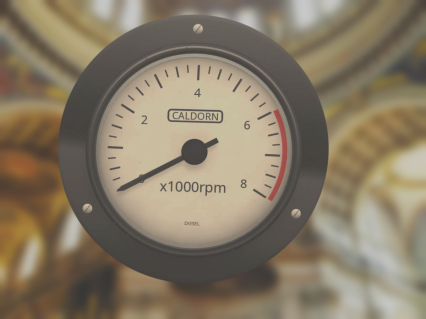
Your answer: 0 rpm
